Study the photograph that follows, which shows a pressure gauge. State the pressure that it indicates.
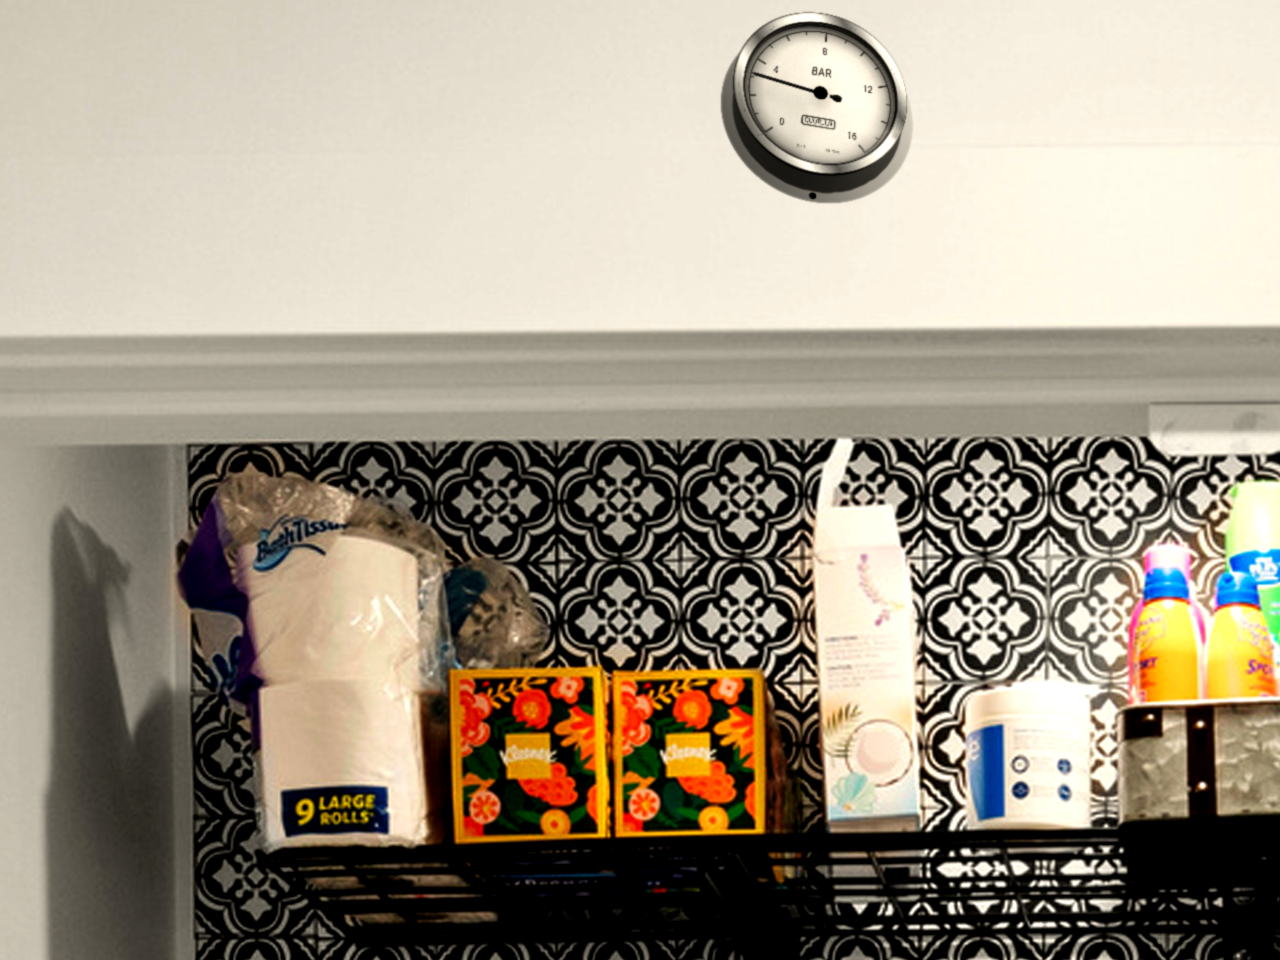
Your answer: 3 bar
